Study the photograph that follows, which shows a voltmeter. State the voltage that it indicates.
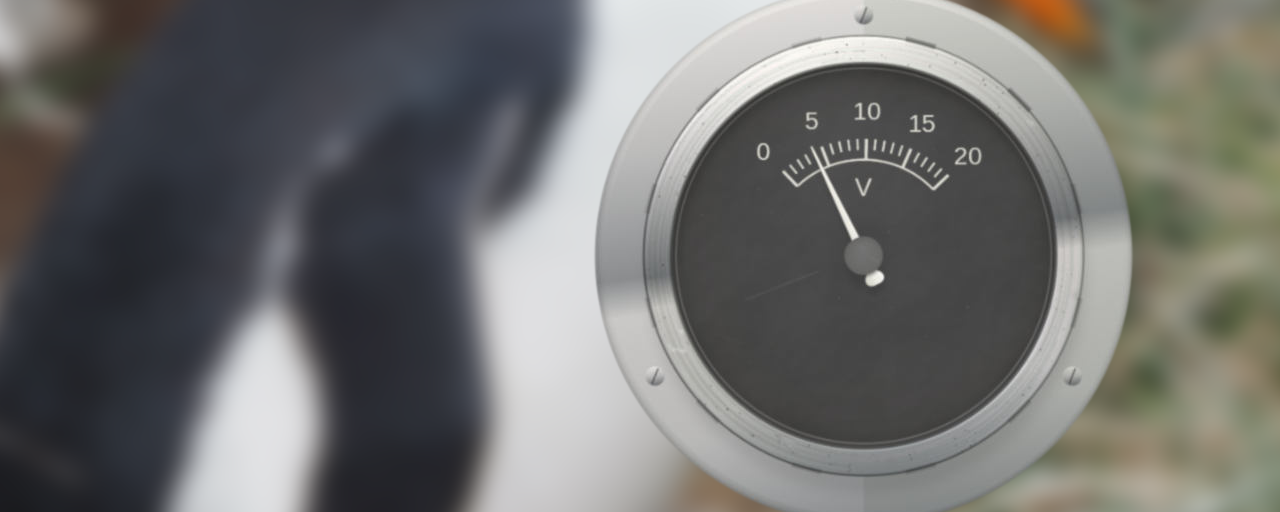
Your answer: 4 V
